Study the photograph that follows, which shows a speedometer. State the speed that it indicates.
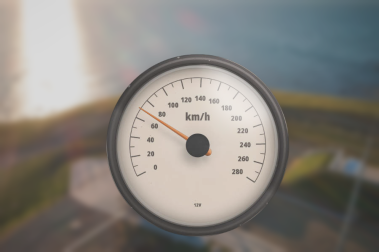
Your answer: 70 km/h
